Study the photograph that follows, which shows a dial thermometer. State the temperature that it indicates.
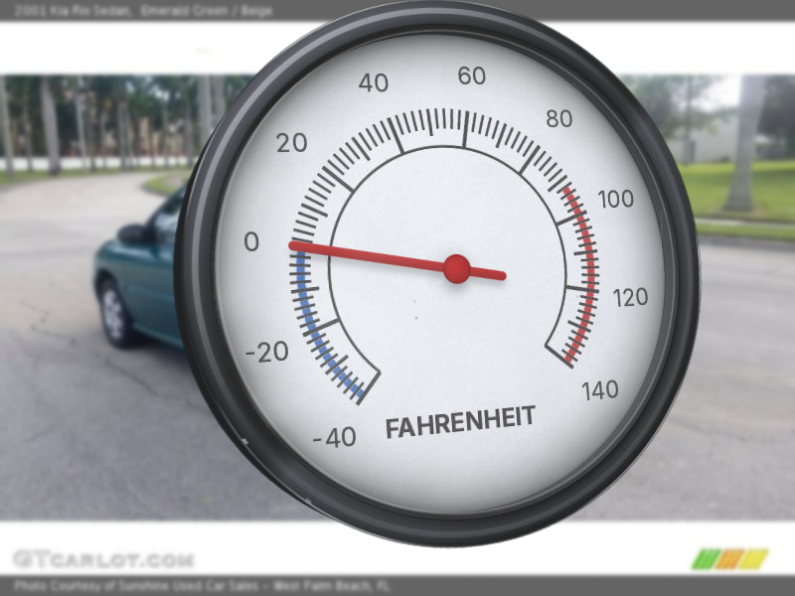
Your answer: 0 °F
